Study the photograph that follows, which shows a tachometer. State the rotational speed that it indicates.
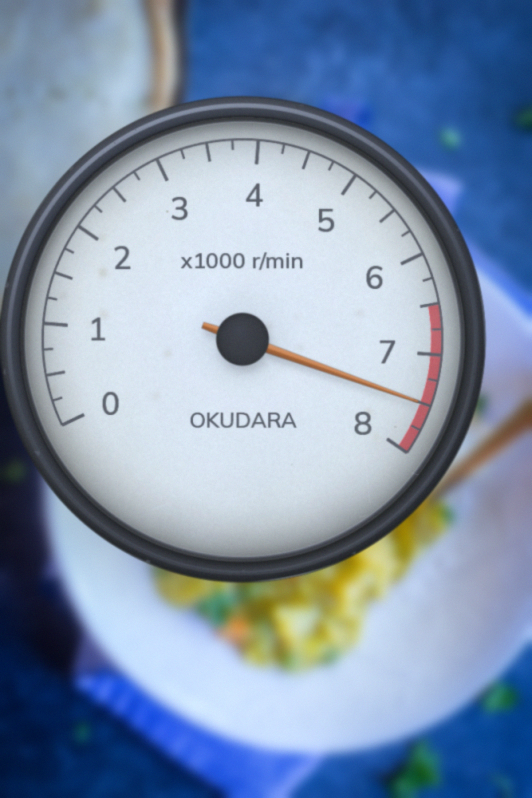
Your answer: 7500 rpm
